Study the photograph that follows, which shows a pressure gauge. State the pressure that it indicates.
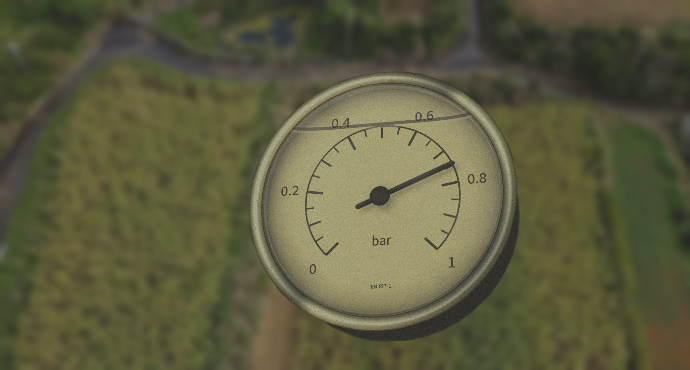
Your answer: 0.75 bar
